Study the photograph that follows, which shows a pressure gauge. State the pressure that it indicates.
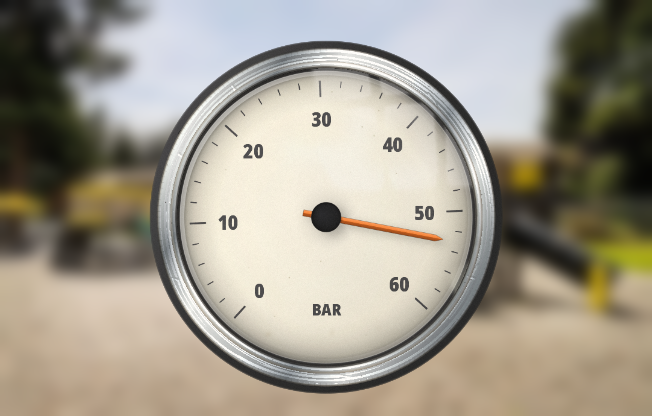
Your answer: 53 bar
